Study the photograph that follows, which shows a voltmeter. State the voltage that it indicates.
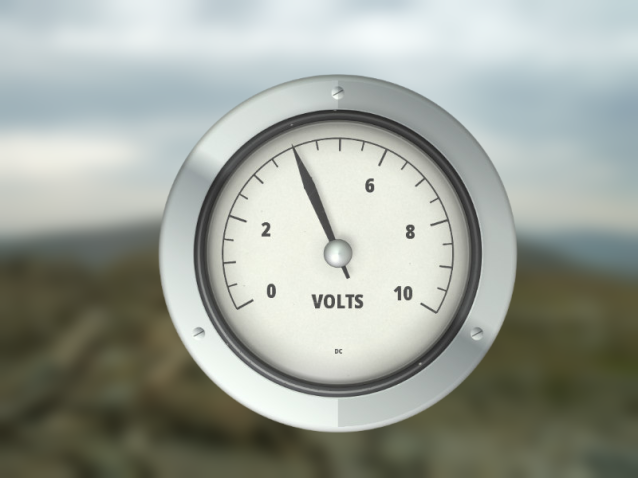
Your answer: 4 V
